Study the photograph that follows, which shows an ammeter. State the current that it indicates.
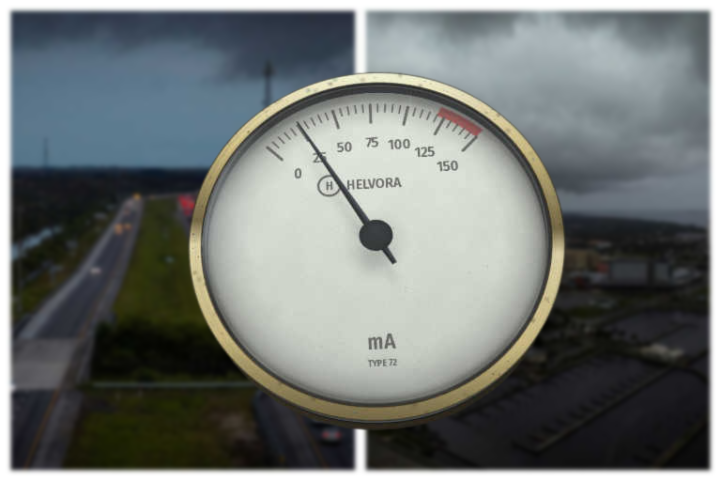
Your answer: 25 mA
